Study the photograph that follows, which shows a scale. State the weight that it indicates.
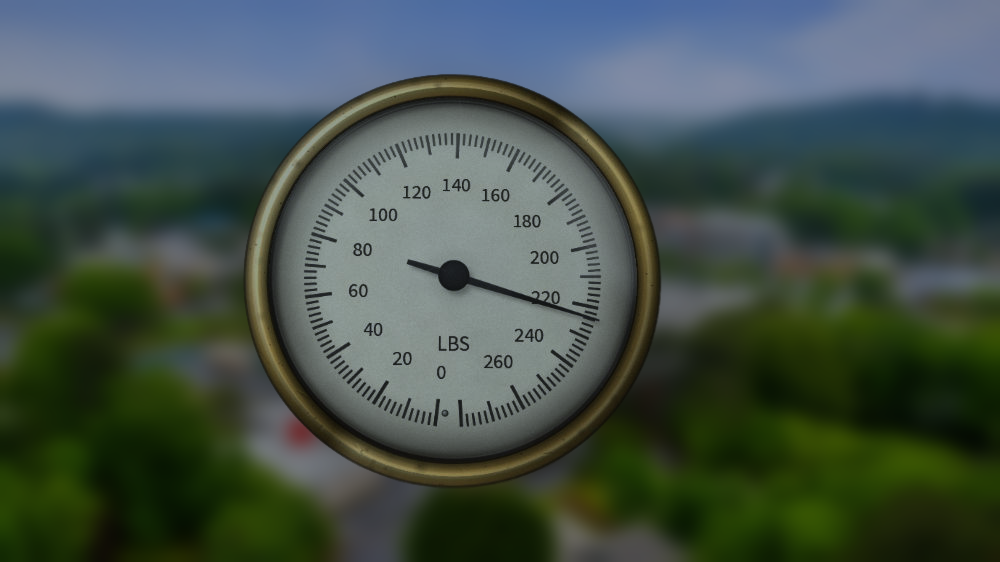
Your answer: 224 lb
